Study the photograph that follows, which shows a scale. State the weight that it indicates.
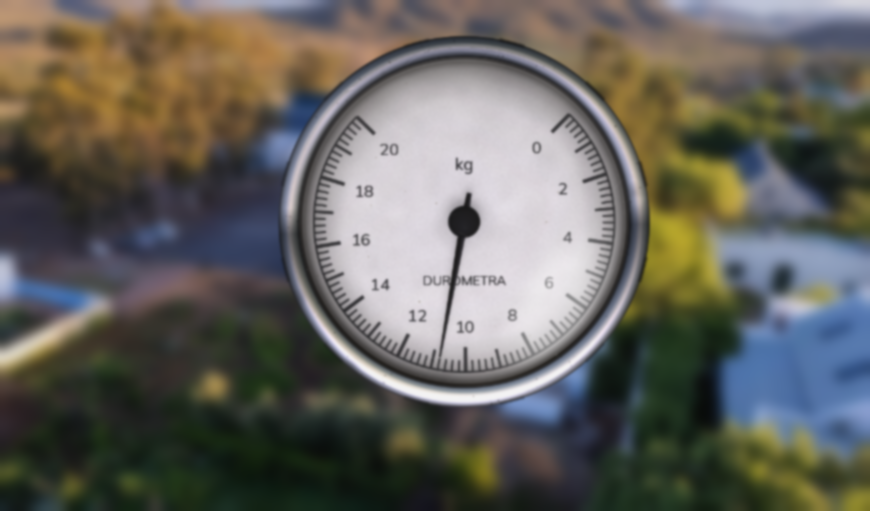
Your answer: 10.8 kg
